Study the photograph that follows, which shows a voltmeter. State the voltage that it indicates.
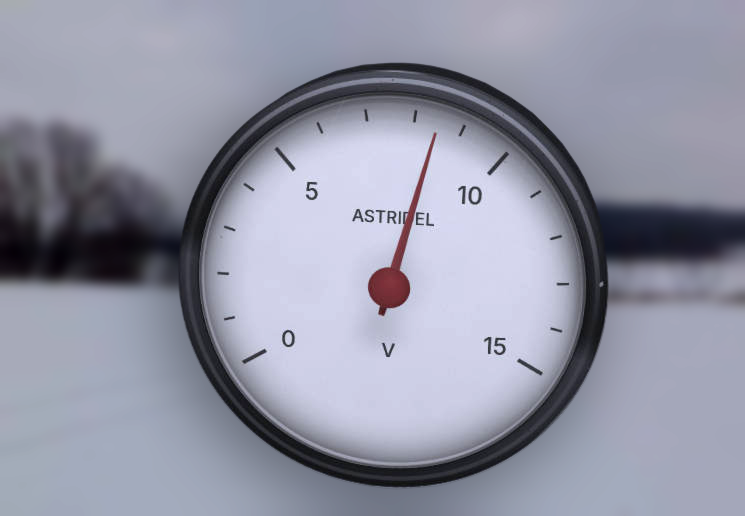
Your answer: 8.5 V
